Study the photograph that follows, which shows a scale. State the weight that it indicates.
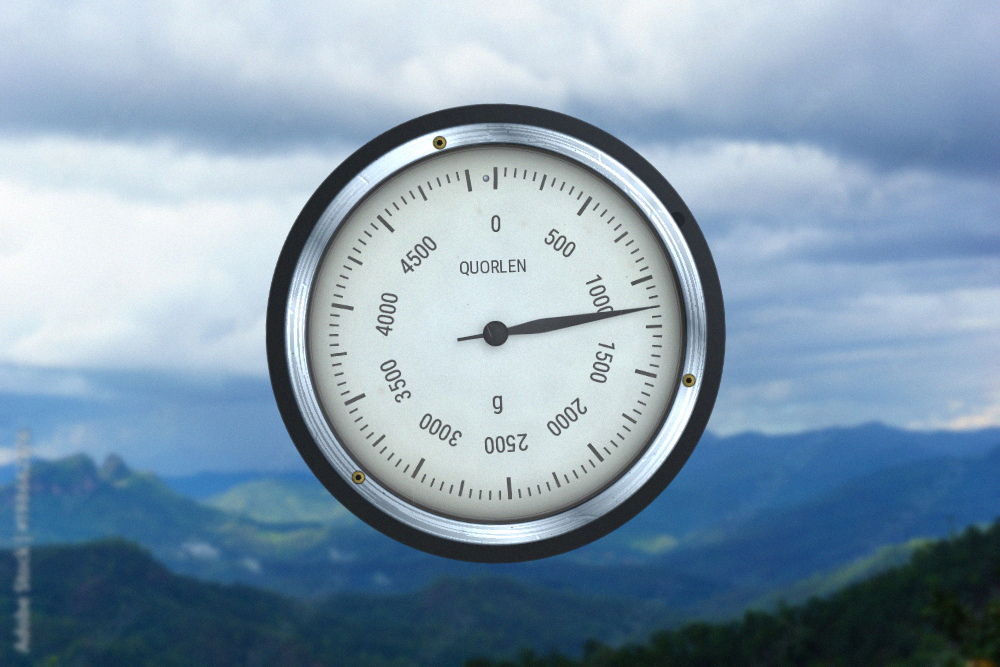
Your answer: 1150 g
